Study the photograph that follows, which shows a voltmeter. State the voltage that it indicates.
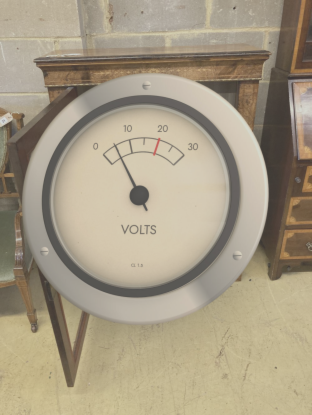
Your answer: 5 V
